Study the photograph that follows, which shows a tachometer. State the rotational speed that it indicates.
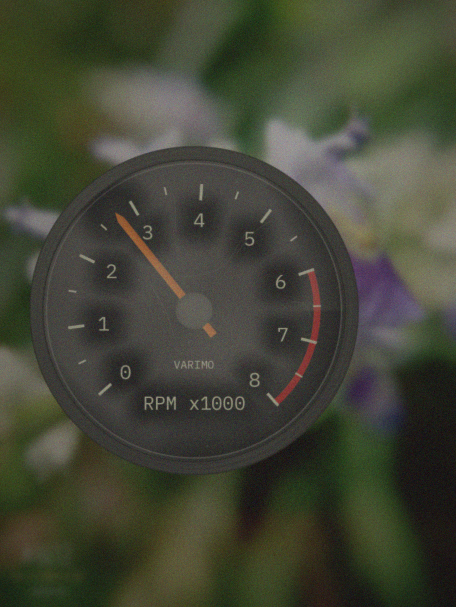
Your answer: 2750 rpm
